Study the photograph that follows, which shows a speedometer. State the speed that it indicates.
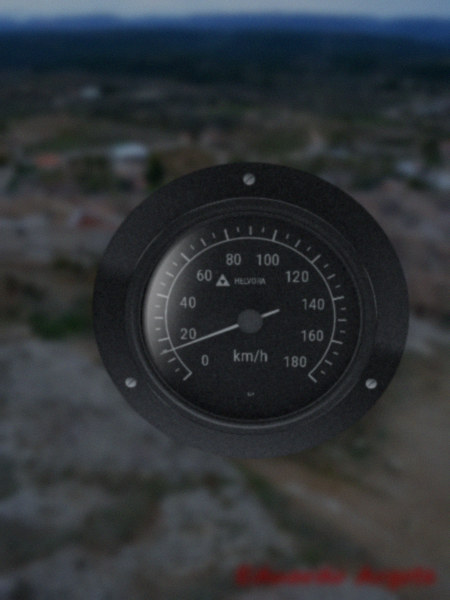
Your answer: 15 km/h
